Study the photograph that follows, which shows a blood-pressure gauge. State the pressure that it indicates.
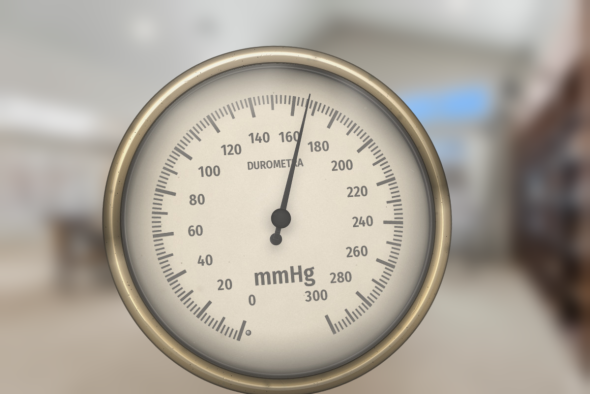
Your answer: 166 mmHg
